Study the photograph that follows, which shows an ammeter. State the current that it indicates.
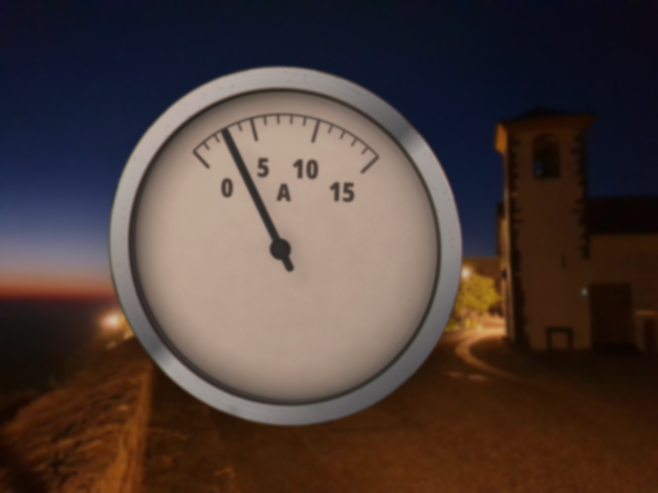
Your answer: 3 A
